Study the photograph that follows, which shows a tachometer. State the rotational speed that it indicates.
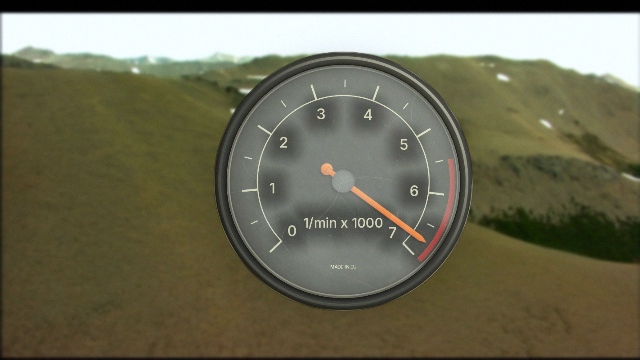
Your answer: 6750 rpm
